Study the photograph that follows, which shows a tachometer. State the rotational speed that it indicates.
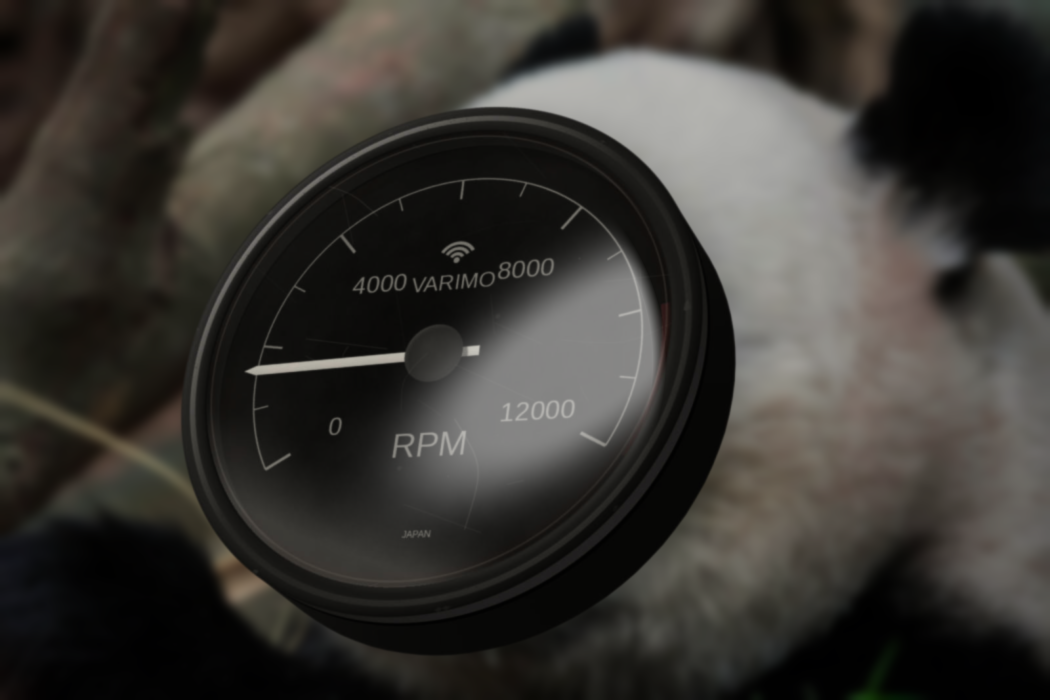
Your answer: 1500 rpm
